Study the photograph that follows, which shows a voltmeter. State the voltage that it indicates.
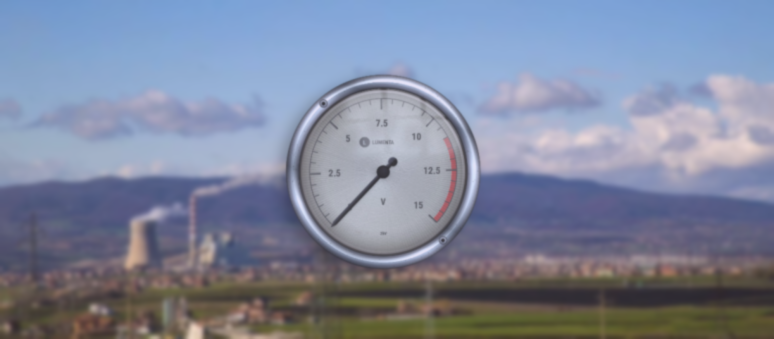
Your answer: 0 V
